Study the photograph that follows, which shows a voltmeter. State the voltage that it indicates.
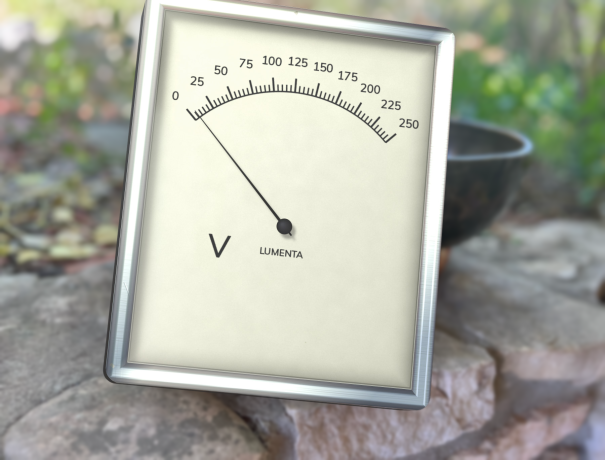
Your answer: 5 V
